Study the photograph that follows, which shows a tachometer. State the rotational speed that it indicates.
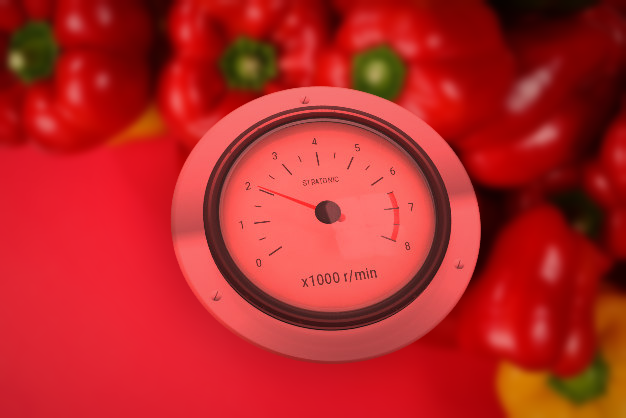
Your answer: 2000 rpm
